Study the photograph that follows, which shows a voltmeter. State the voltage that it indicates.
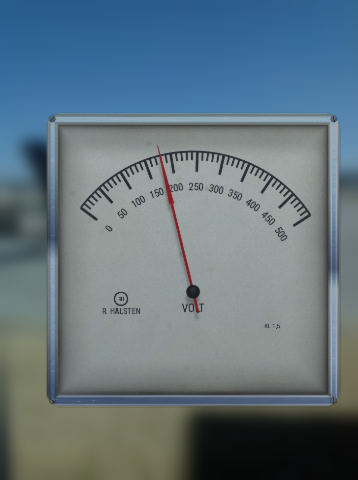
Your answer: 180 V
